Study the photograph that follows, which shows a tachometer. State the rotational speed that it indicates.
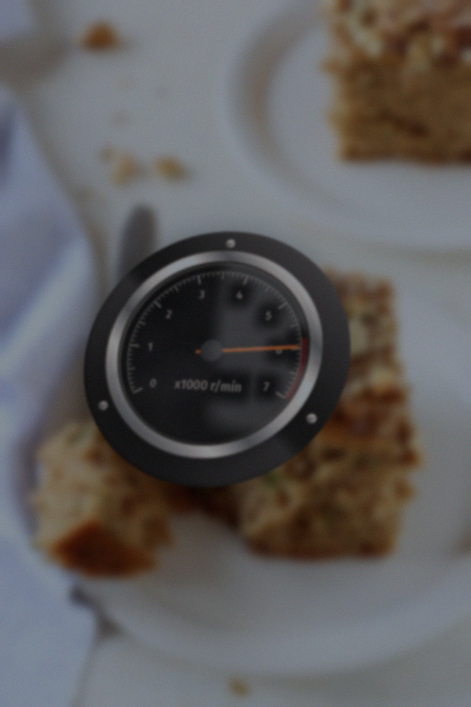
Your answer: 6000 rpm
